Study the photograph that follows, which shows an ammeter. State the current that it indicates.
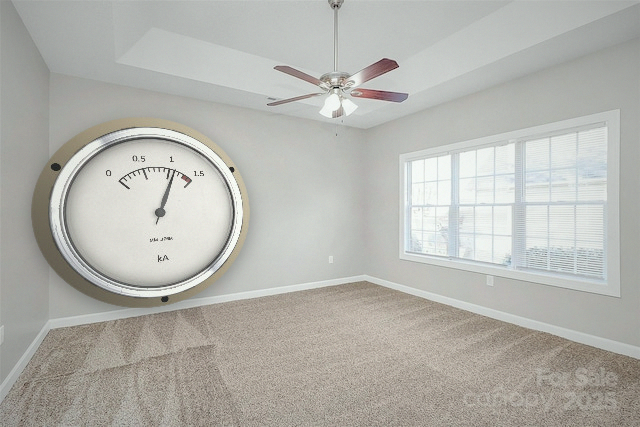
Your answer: 1.1 kA
